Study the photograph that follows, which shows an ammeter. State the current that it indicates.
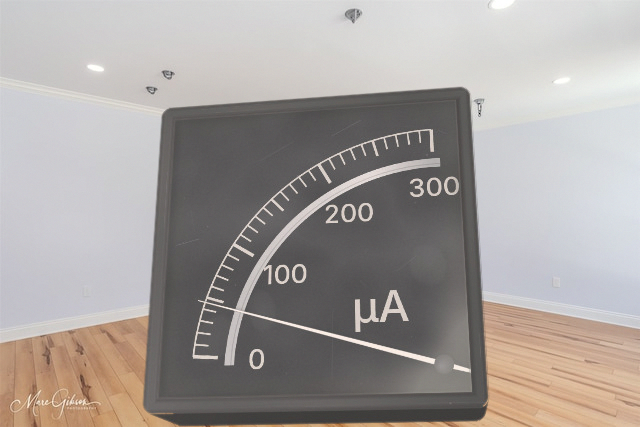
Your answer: 45 µA
